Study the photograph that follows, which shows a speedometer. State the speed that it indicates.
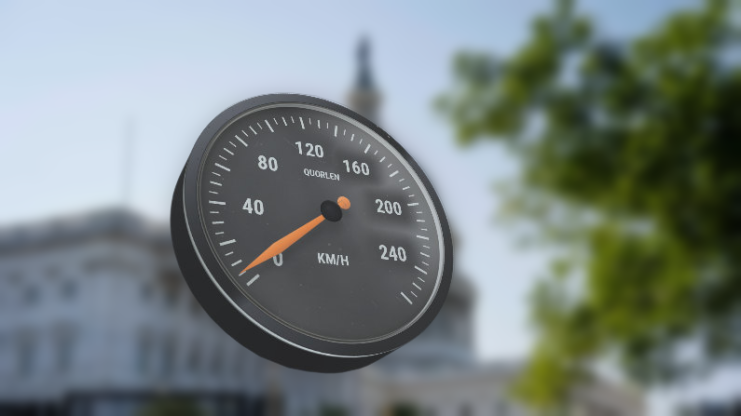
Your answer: 5 km/h
